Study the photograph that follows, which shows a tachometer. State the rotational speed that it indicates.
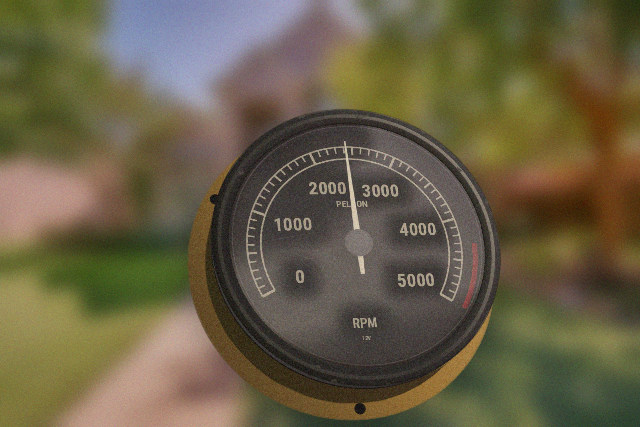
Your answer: 2400 rpm
